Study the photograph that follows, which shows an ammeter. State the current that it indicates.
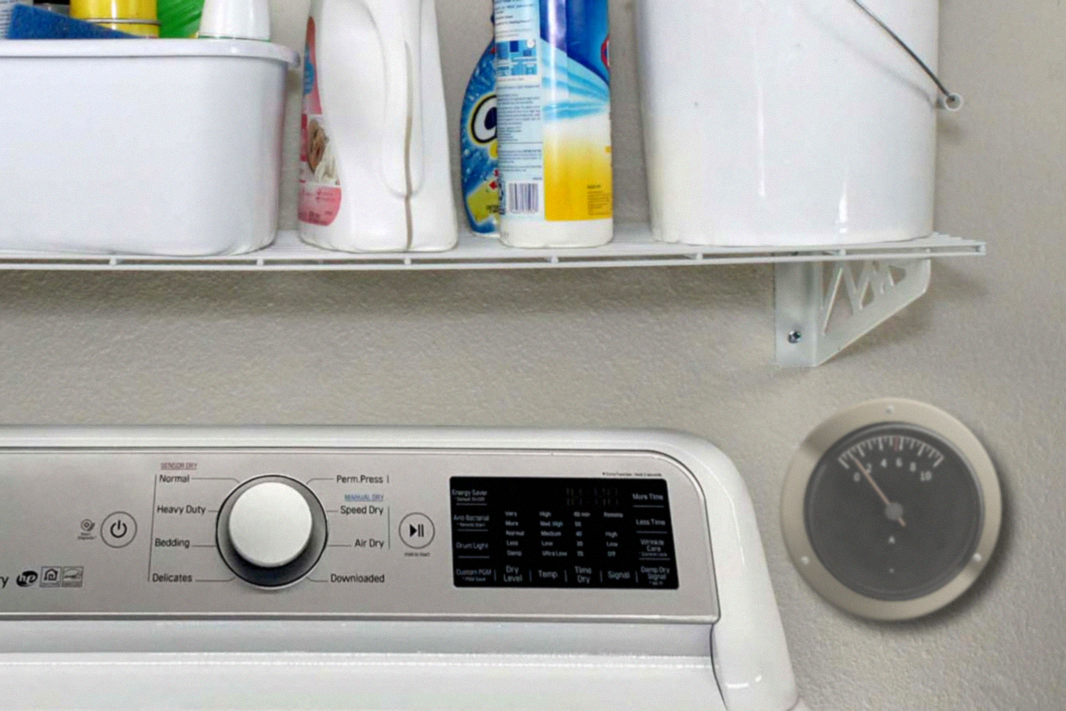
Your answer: 1 A
